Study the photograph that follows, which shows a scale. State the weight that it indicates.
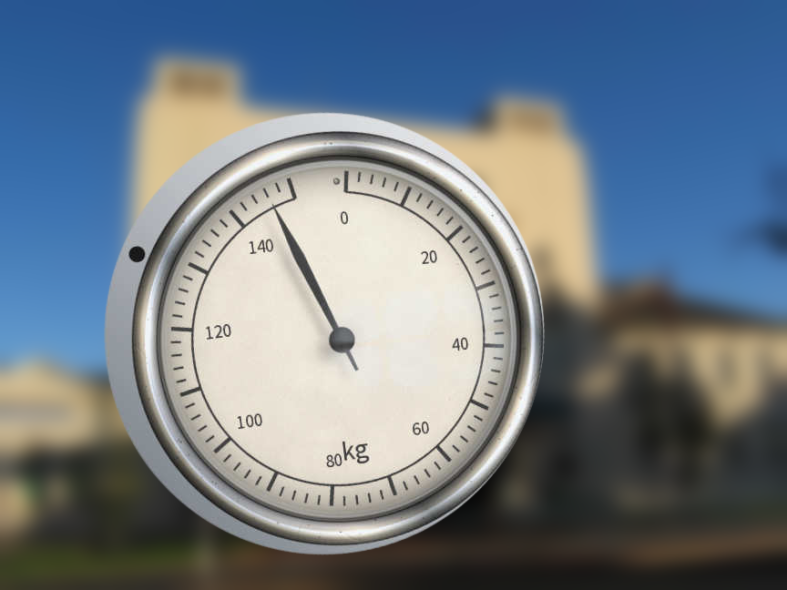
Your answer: 146 kg
